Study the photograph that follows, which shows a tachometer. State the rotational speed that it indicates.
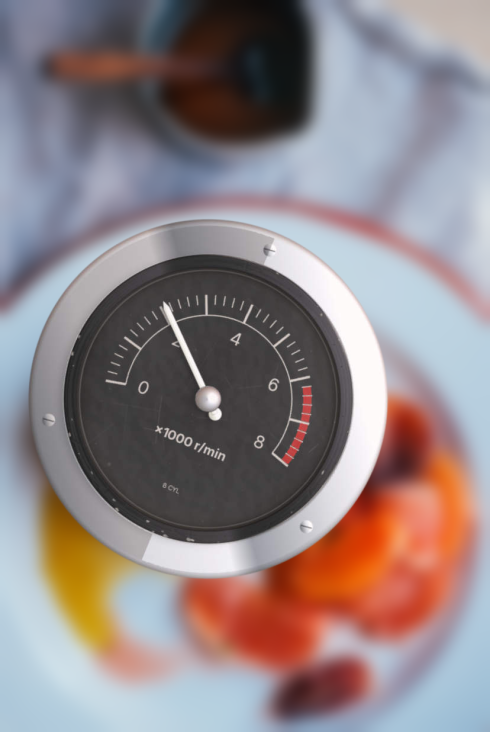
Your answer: 2100 rpm
